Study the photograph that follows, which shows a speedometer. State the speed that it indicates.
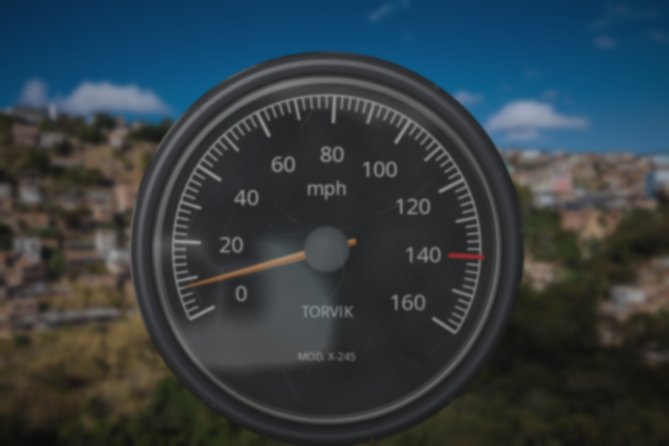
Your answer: 8 mph
